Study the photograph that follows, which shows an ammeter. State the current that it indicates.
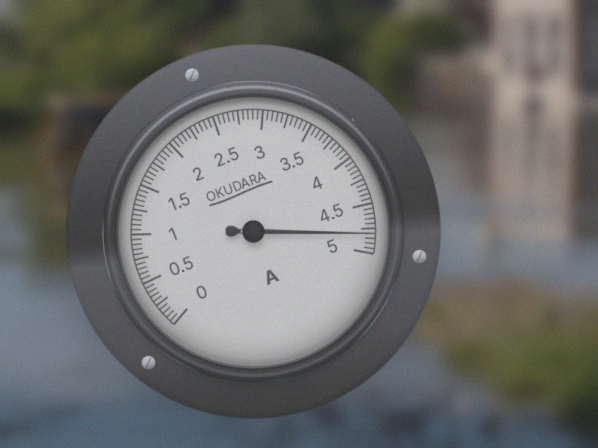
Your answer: 4.8 A
